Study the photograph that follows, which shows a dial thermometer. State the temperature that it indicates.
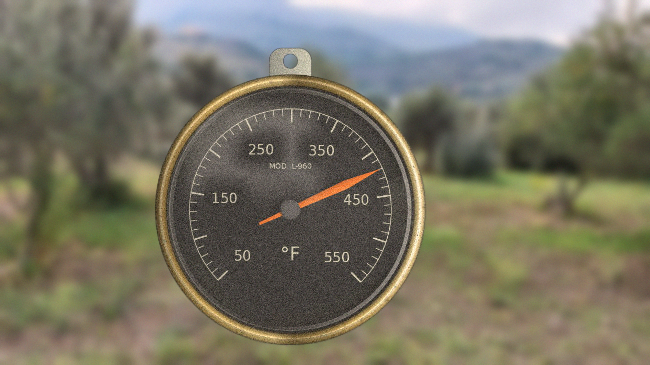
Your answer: 420 °F
